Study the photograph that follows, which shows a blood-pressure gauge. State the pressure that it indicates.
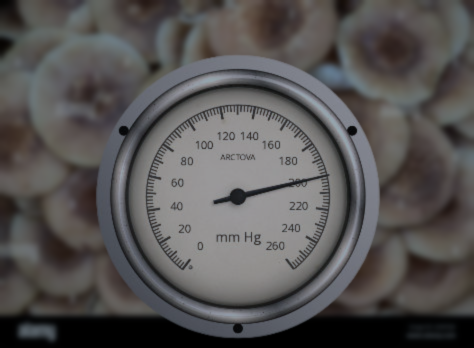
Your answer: 200 mmHg
